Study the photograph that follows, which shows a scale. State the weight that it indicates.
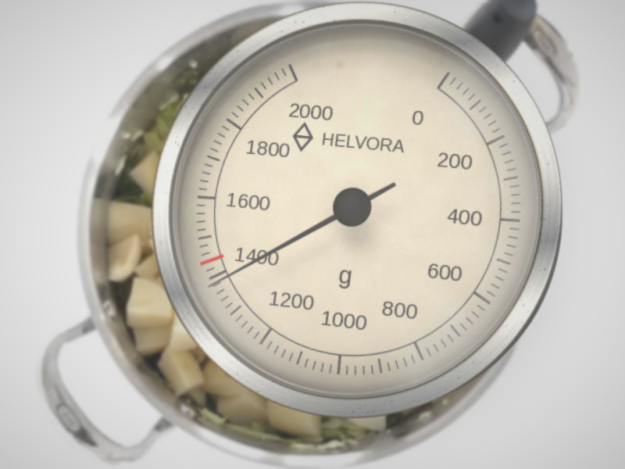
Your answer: 1380 g
